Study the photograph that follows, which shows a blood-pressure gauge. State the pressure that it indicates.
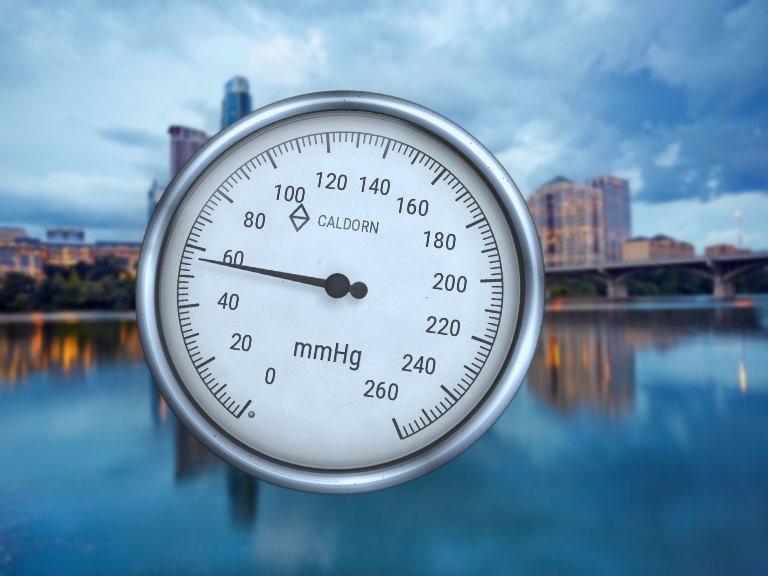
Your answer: 56 mmHg
